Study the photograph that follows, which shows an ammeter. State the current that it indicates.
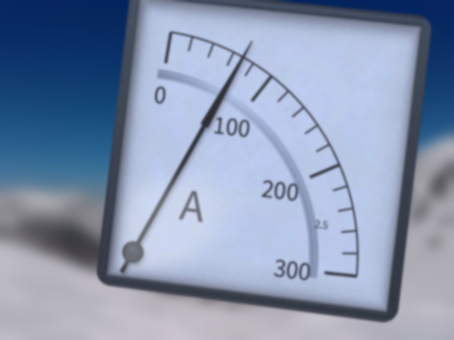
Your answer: 70 A
